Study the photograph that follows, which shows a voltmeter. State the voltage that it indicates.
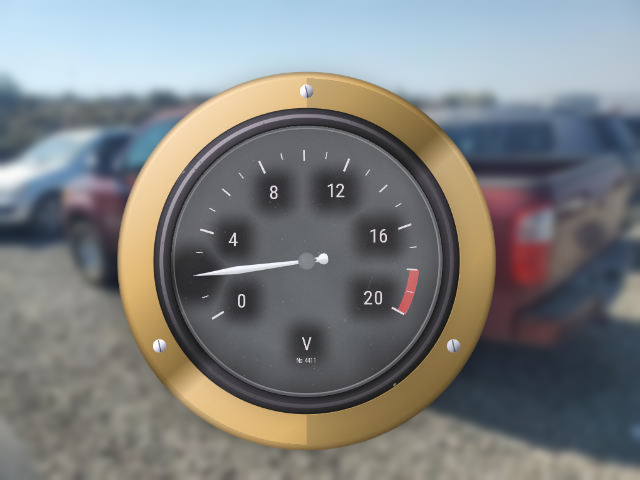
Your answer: 2 V
